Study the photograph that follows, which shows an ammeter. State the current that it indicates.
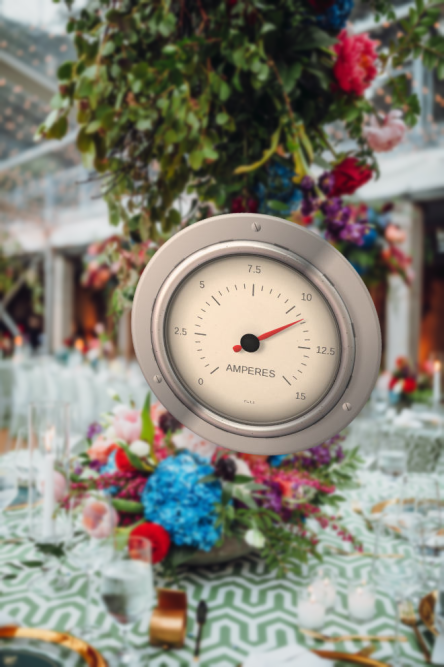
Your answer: 10.75 A
